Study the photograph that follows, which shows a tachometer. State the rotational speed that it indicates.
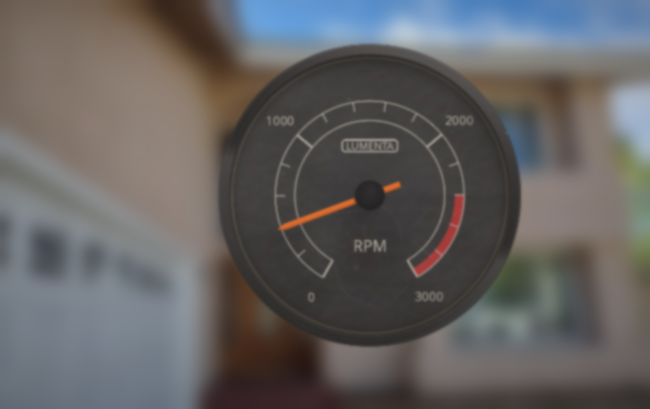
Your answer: 400 rpm
